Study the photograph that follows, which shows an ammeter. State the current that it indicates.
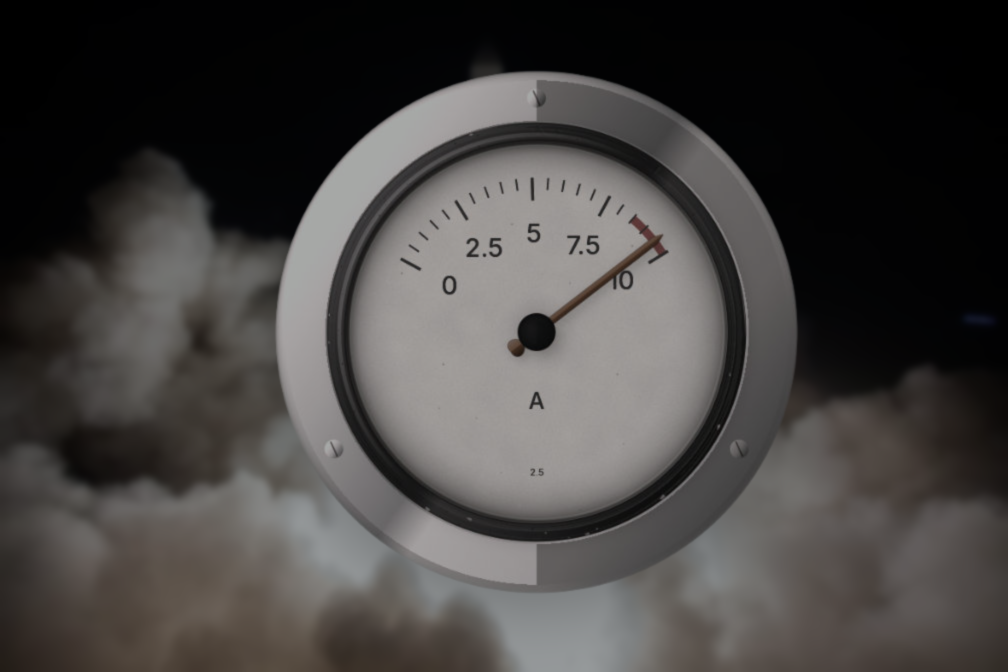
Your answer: 9.5 A
